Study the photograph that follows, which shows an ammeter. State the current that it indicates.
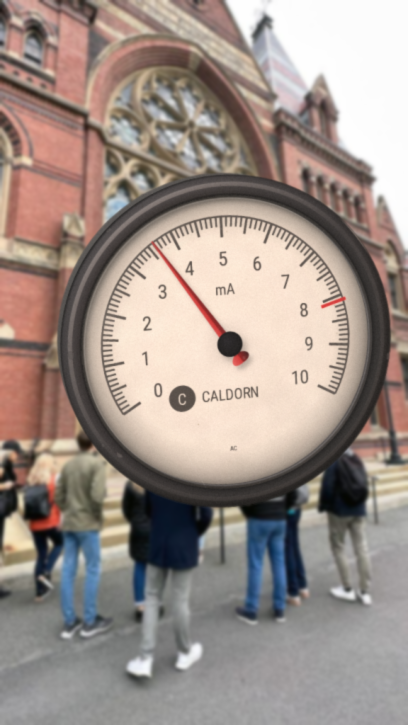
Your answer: 3.6 mA
